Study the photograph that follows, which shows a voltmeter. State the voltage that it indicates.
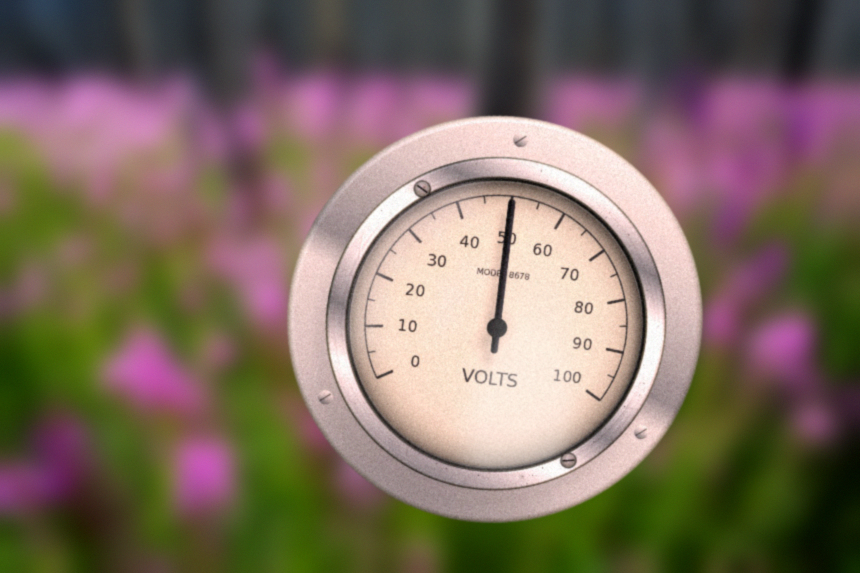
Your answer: 50 V
